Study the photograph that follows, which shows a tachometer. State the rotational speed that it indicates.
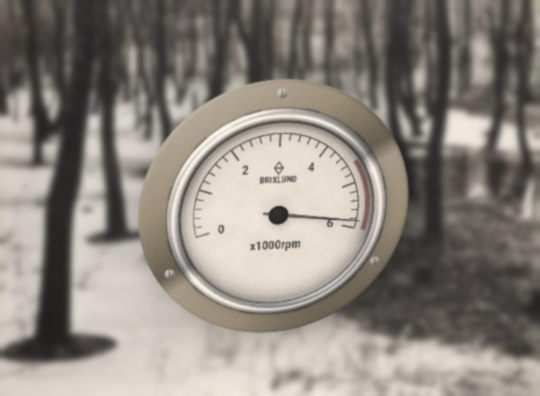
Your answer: 5800 rpm
